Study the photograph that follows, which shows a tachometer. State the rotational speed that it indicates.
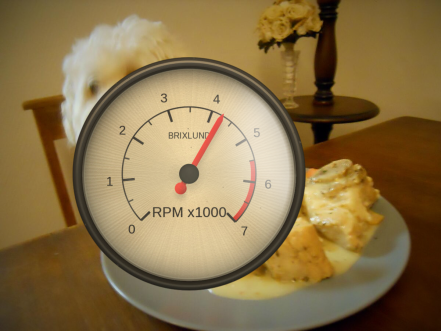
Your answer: 4250 rpm
